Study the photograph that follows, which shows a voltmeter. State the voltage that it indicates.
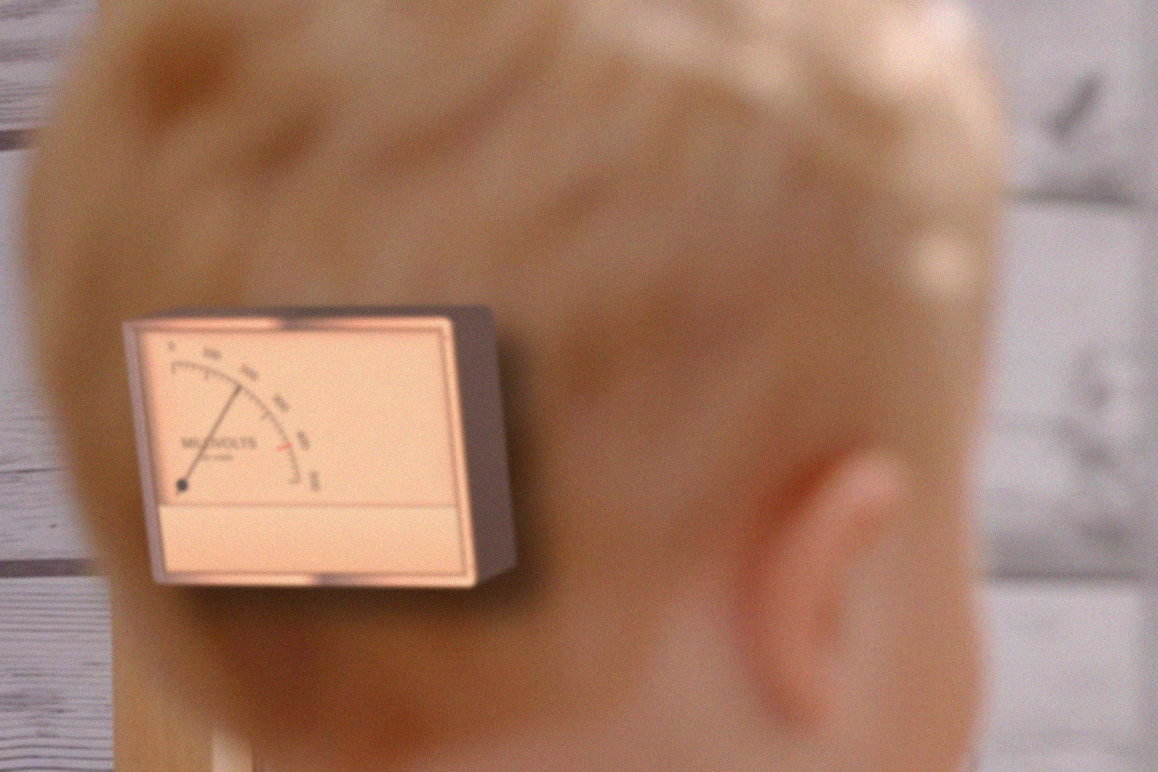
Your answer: 200 mV
